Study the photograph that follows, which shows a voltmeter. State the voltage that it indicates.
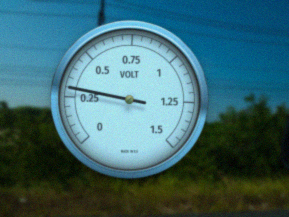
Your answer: 0.3 V
